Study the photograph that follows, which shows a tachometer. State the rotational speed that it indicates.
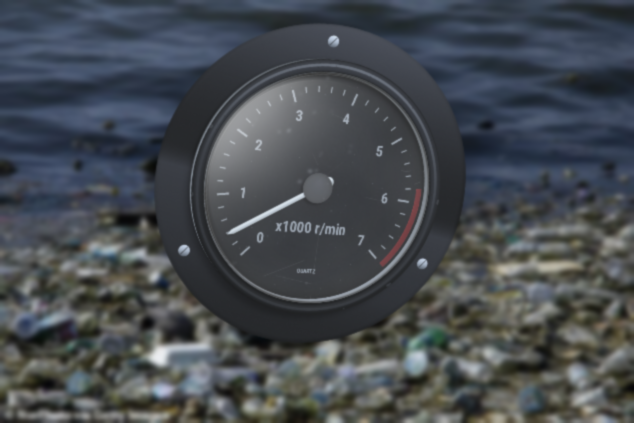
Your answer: 400 rpm
